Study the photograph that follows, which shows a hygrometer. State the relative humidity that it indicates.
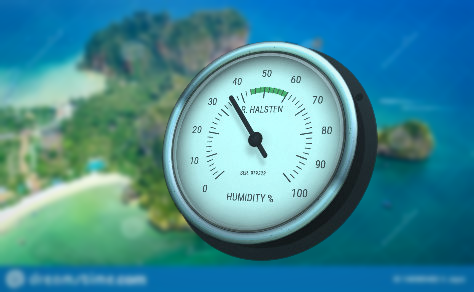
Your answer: 36 %
